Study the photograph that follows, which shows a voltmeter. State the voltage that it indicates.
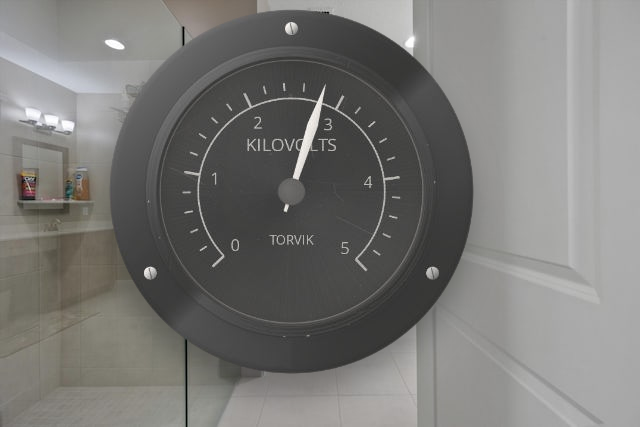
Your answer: 2.8 kV
